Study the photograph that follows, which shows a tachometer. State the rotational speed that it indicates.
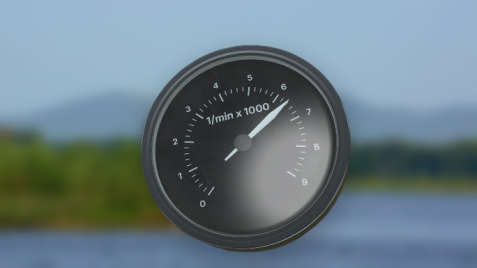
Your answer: 6400 rpm
